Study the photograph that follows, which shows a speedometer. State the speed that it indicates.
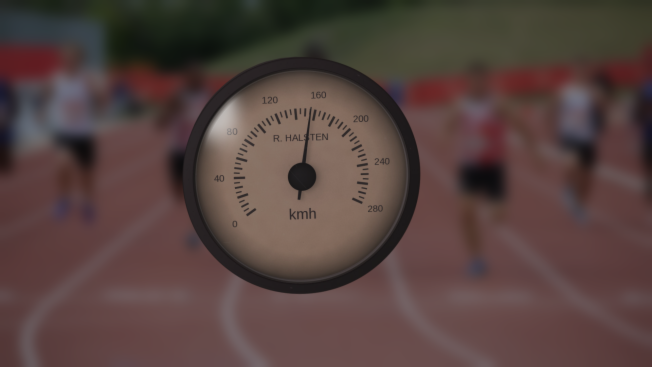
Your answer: 155 km/h
